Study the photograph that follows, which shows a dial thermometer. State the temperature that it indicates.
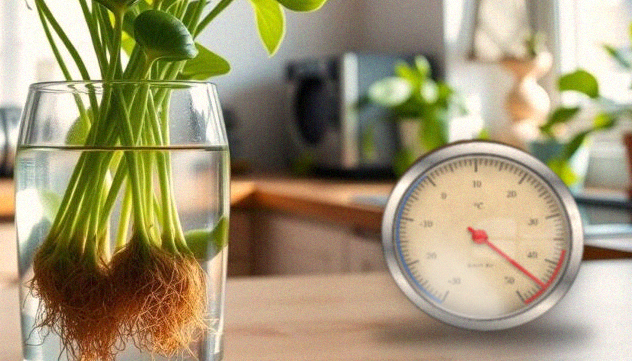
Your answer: 45 °C
